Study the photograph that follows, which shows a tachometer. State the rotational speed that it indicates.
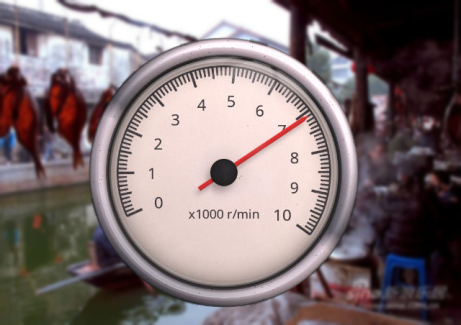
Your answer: 7100 rpm
